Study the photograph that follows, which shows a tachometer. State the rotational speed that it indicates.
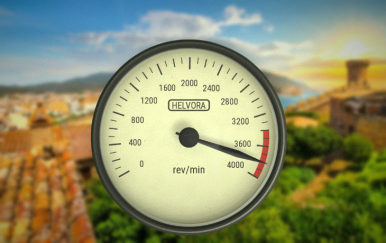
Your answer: 3800 rpm
